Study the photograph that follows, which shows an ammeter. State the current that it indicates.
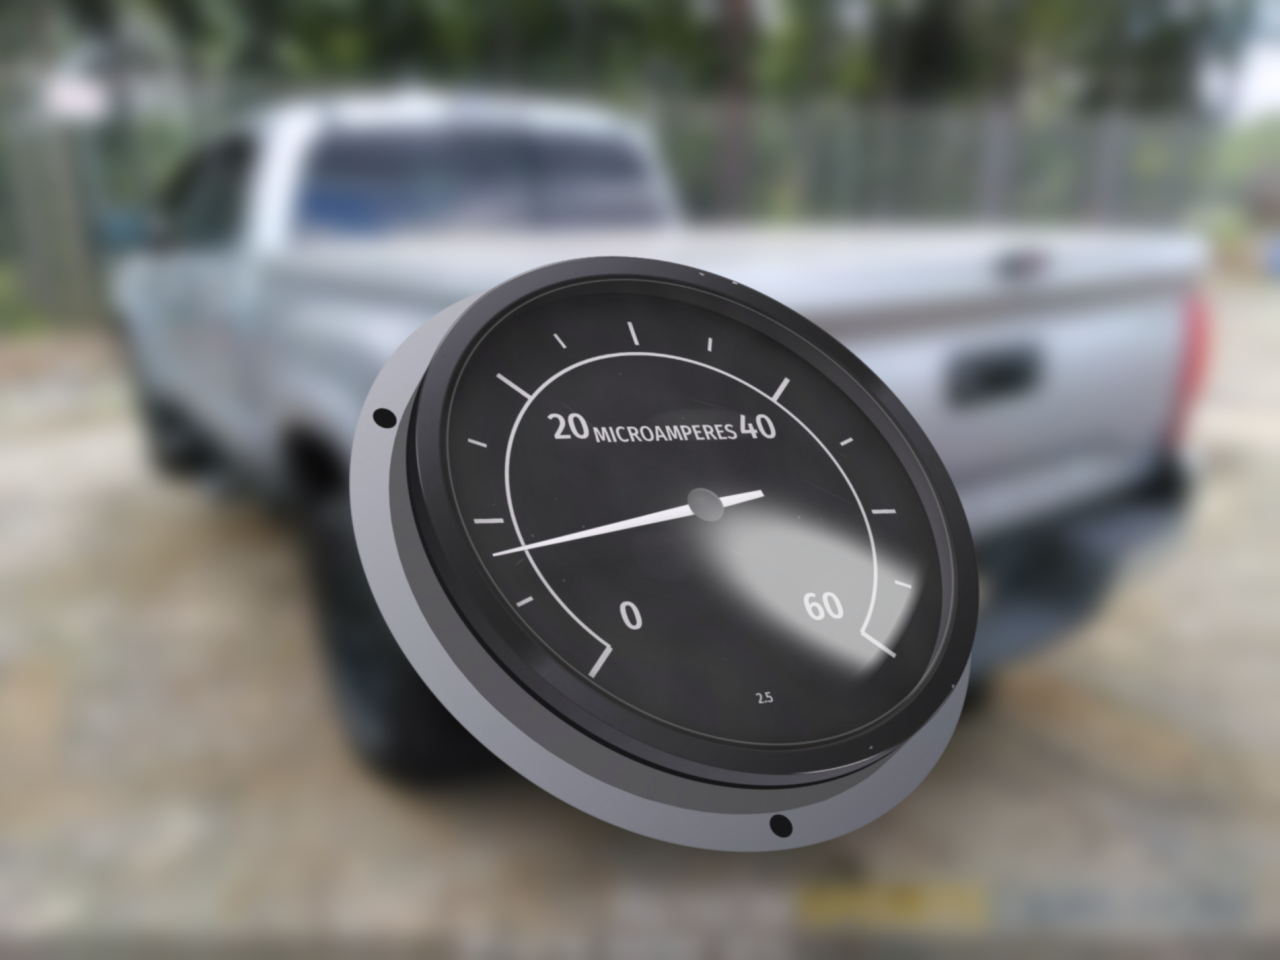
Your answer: 7.5 µA
